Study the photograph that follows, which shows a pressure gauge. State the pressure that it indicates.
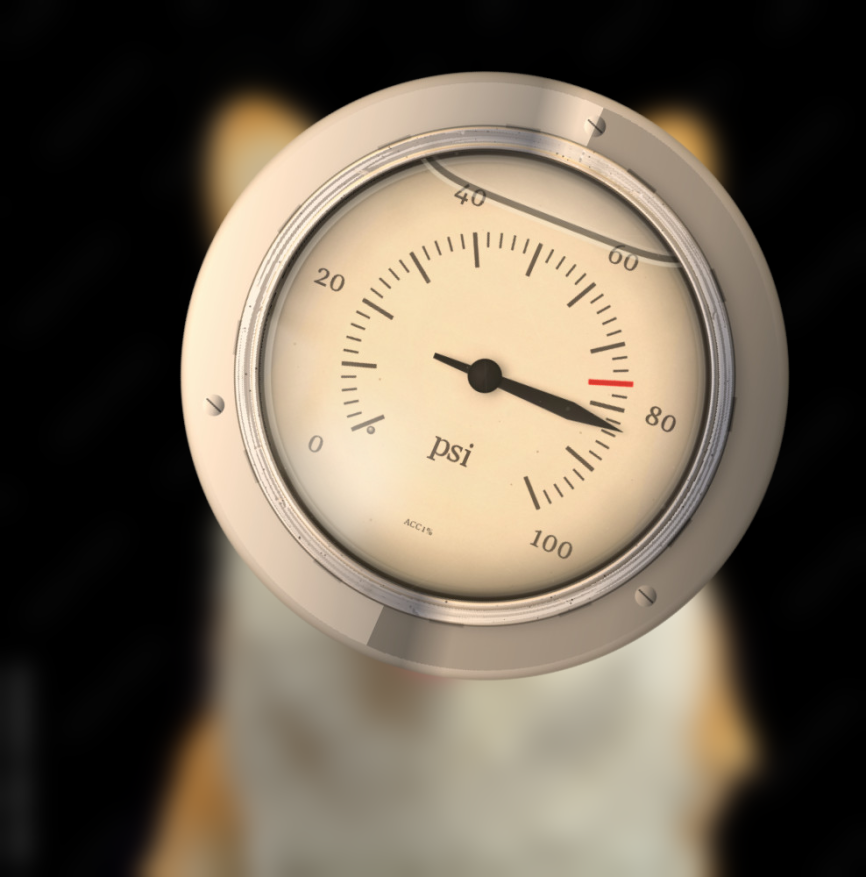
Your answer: 83 psi
